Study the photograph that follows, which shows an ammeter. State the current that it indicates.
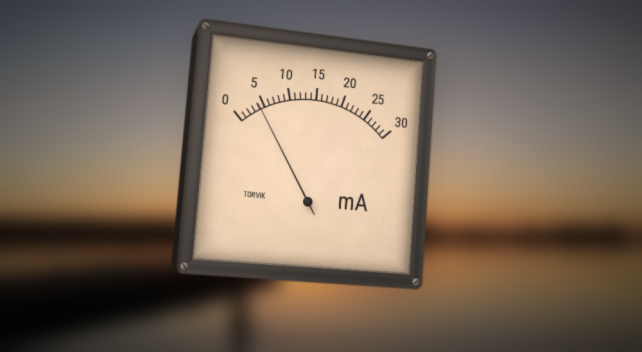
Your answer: 4 mA
